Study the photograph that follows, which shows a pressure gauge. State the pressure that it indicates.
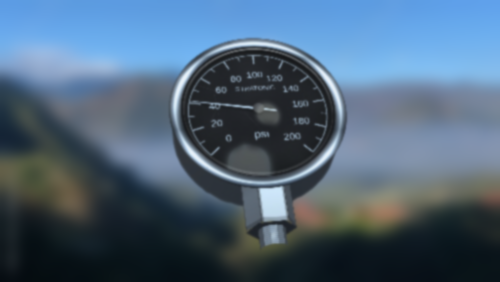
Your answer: 40 psi
